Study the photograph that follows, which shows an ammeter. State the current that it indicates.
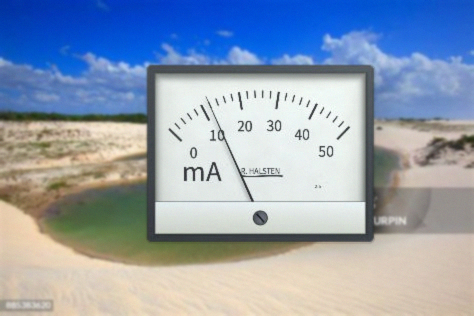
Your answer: 12 mA
